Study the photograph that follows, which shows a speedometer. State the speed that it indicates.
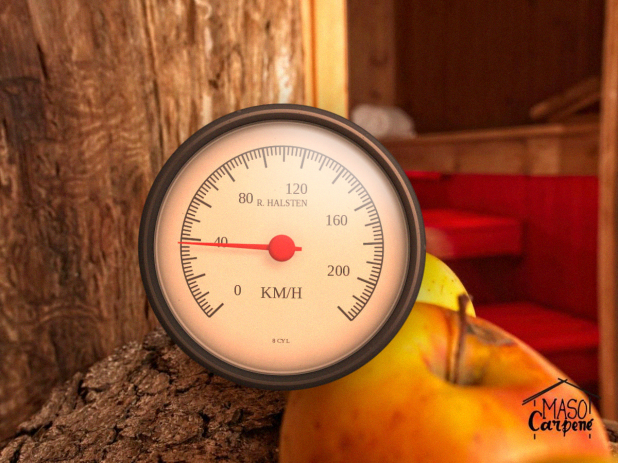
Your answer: 38 km/h
